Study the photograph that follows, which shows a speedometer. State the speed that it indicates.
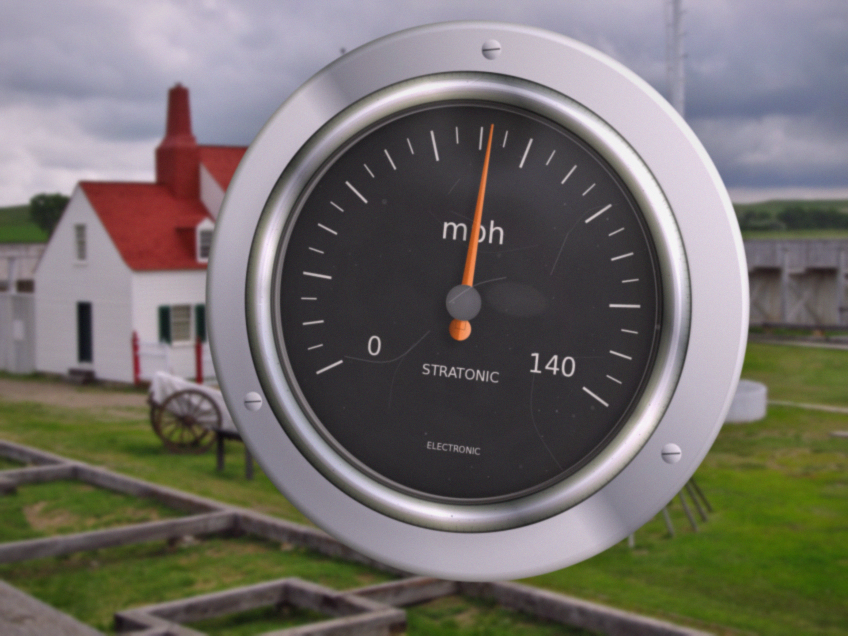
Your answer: 72.5 mph
